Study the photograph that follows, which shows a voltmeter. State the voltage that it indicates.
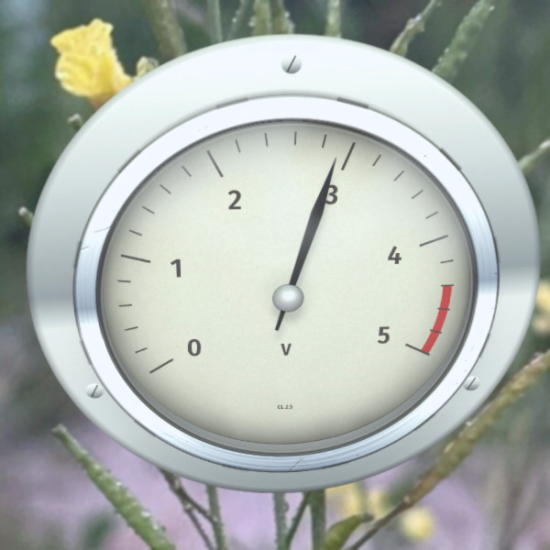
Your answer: 2.9 V
